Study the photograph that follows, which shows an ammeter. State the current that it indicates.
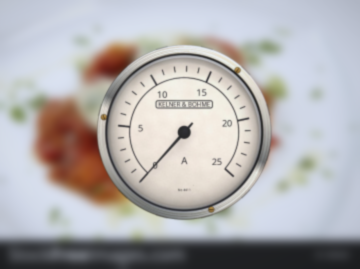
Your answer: 0 A
